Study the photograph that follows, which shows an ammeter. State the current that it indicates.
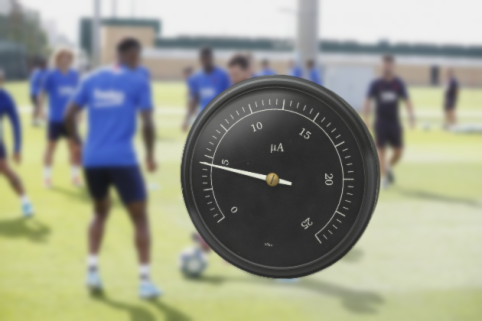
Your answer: 4.5 µA
